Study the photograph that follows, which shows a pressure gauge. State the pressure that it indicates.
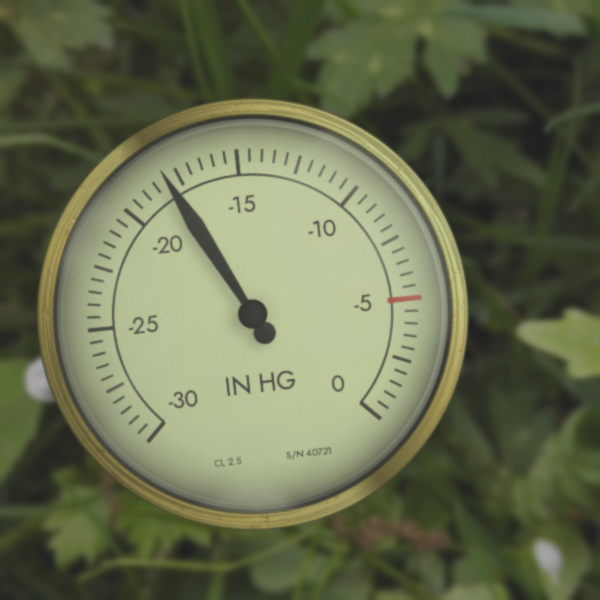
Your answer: -18 inHg
